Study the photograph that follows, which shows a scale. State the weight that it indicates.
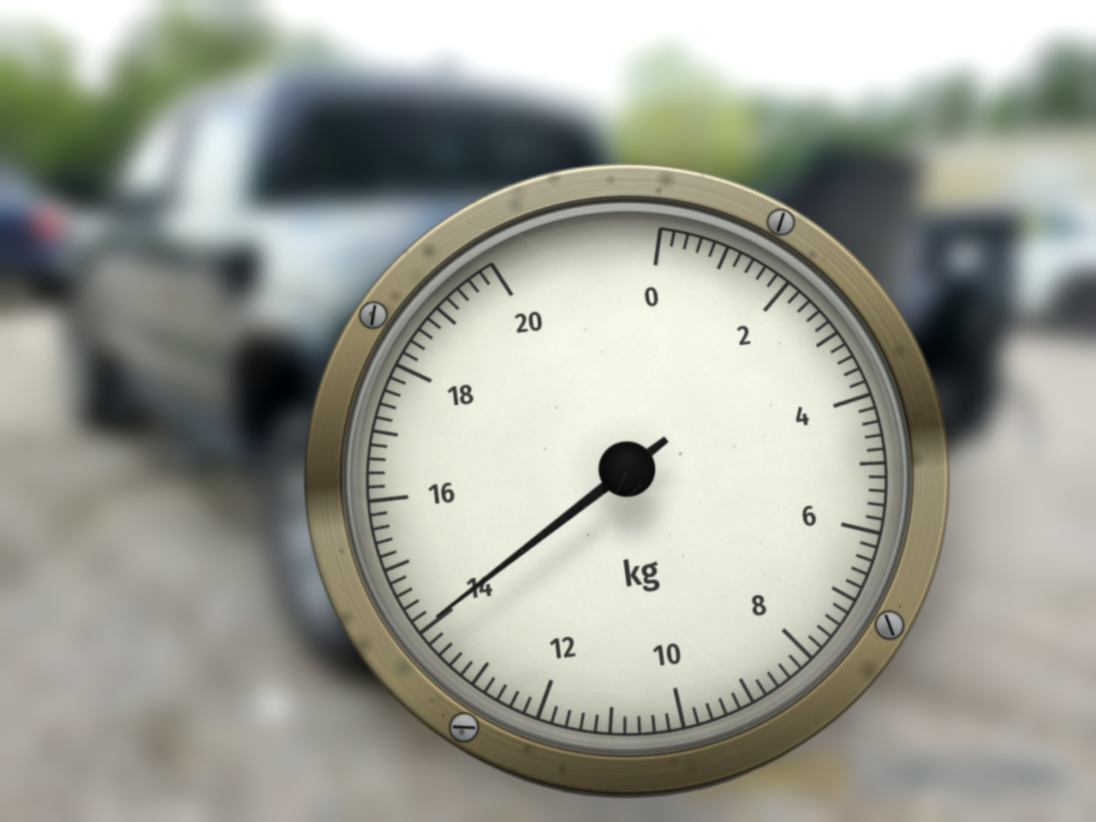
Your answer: 14 kg
